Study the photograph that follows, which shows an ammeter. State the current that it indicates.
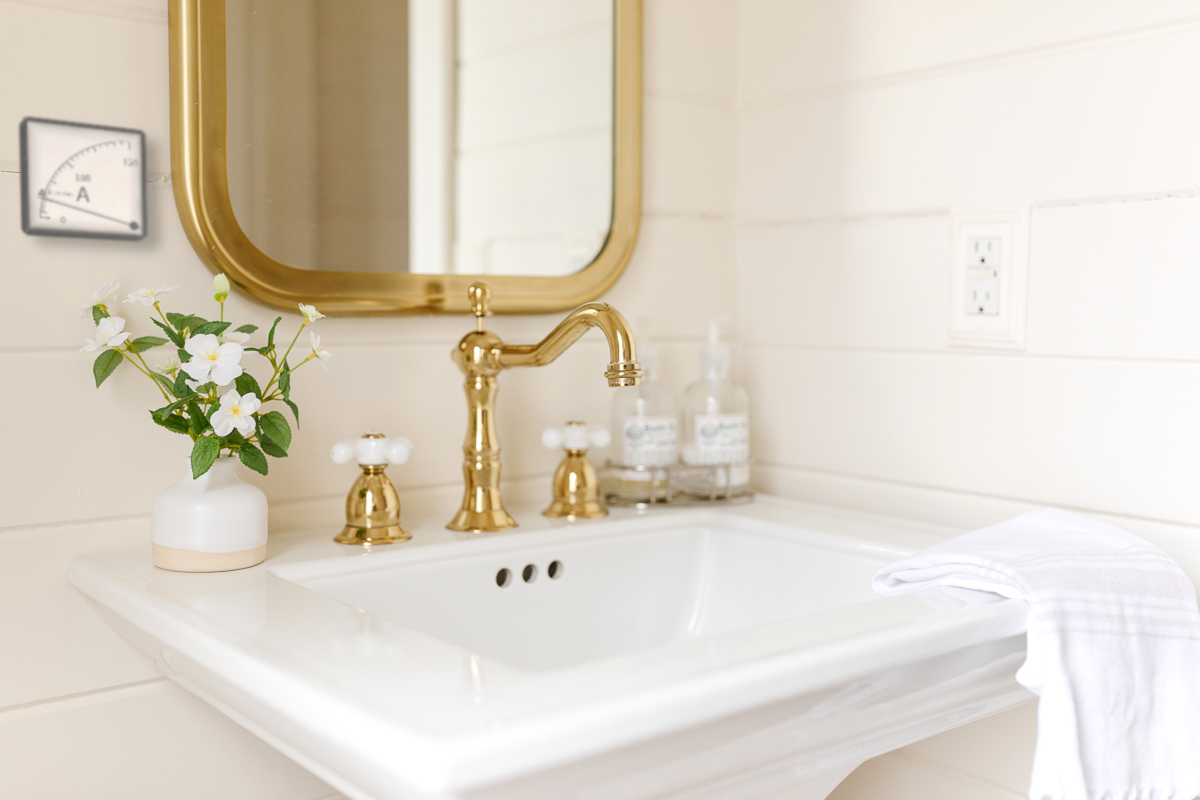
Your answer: 50 A
